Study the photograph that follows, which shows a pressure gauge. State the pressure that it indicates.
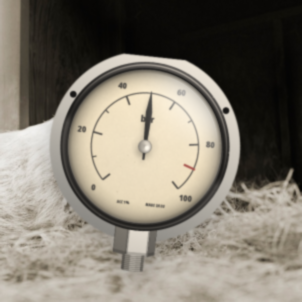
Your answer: 50 bar
